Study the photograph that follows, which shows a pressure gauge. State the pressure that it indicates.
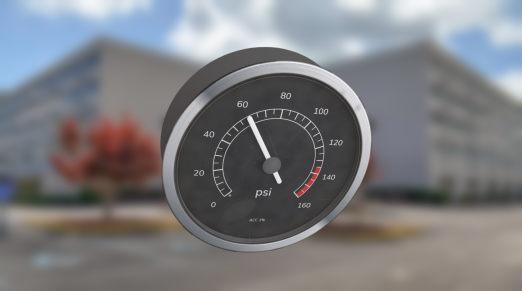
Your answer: 60 psi
